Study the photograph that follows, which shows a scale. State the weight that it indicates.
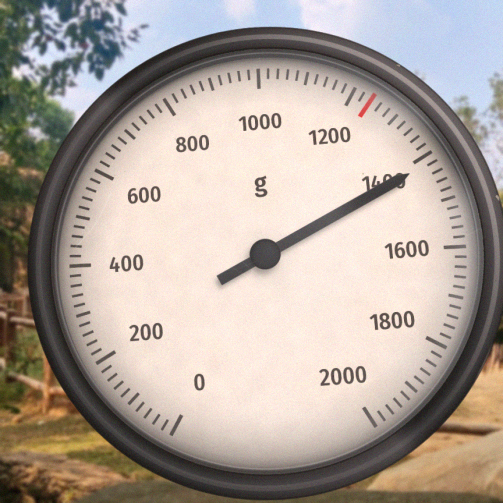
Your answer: 1420 g
